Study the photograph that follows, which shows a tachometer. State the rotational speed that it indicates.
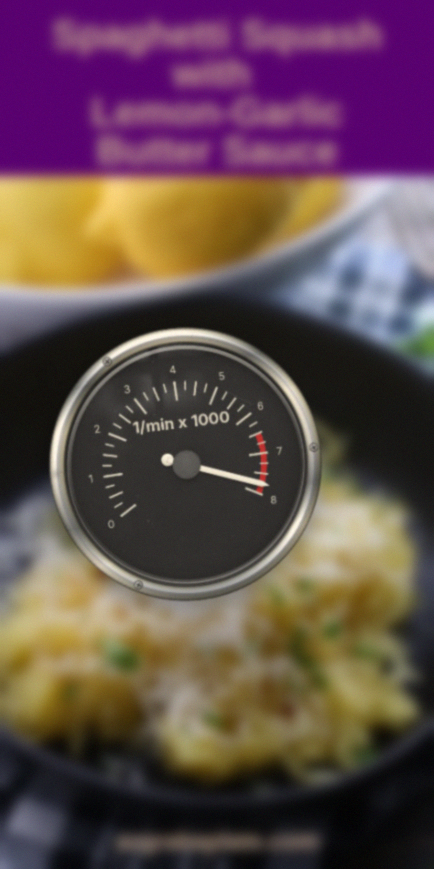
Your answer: 7750 rpm
